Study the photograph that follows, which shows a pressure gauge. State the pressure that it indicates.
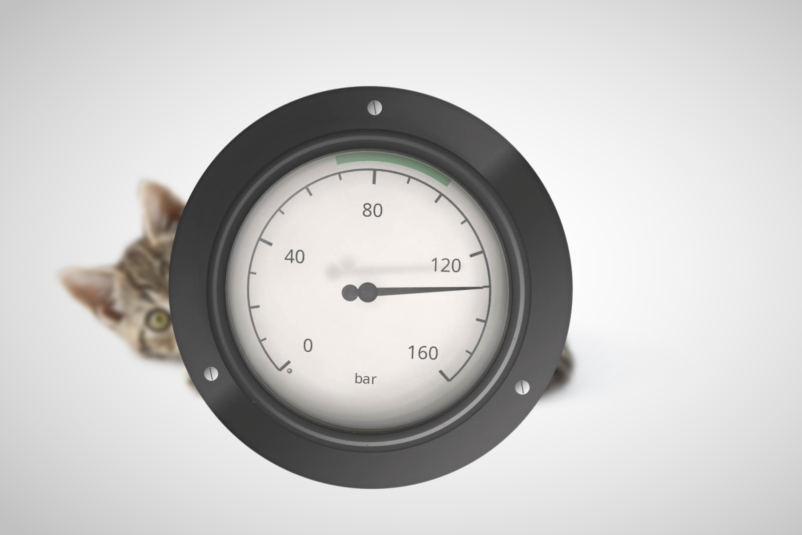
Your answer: 130 bar
